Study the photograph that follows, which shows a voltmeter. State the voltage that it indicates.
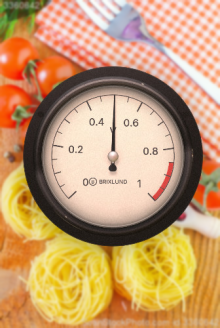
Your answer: 0.5 V
